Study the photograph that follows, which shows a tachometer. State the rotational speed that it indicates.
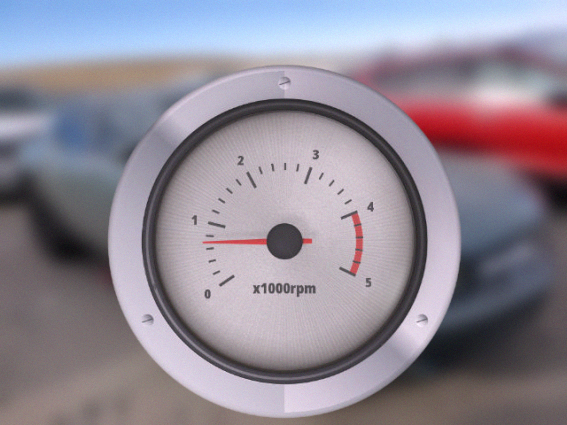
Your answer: 700 rpm
